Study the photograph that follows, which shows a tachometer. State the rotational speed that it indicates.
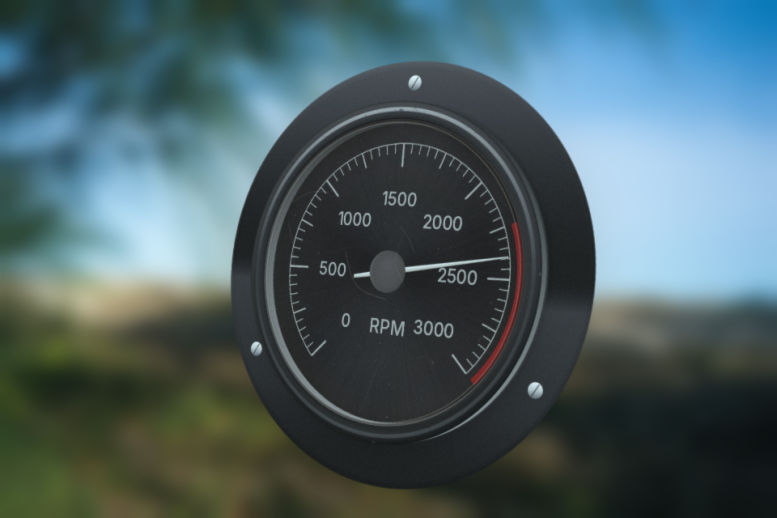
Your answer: 2400 rpm
